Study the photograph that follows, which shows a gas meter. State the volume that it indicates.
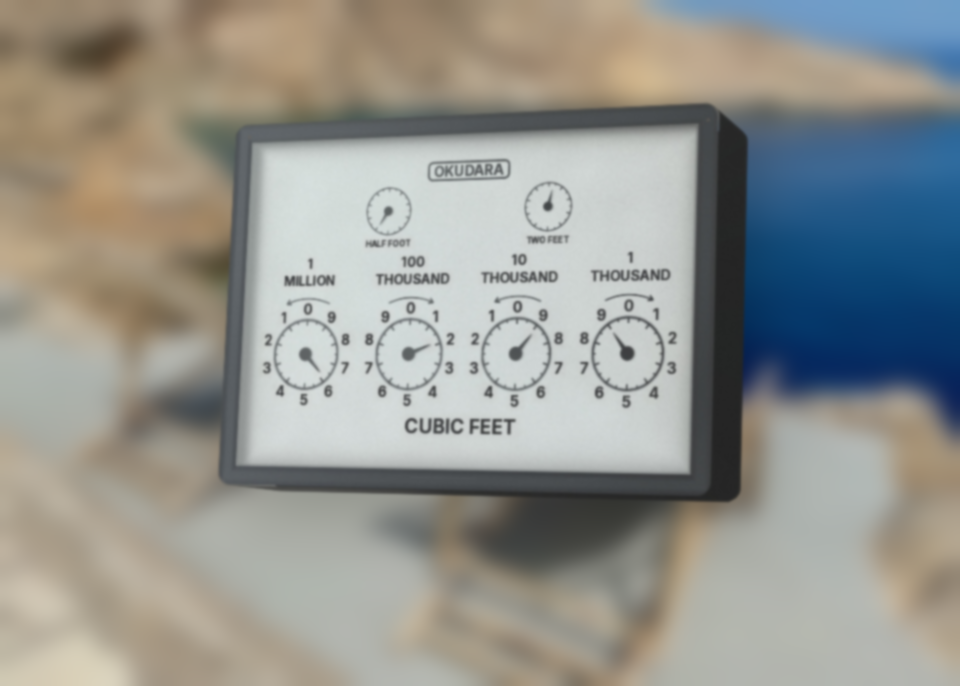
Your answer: 618900 ft³
